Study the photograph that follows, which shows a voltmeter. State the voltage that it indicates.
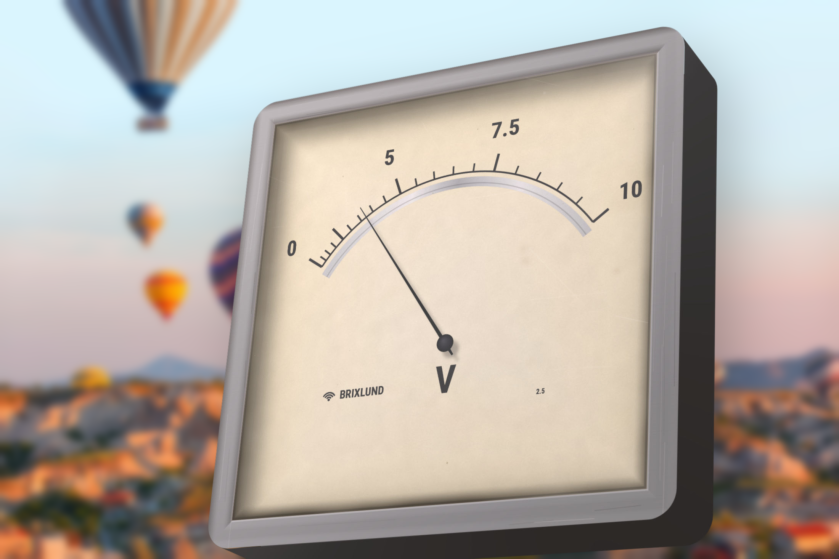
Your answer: 3.75 V
